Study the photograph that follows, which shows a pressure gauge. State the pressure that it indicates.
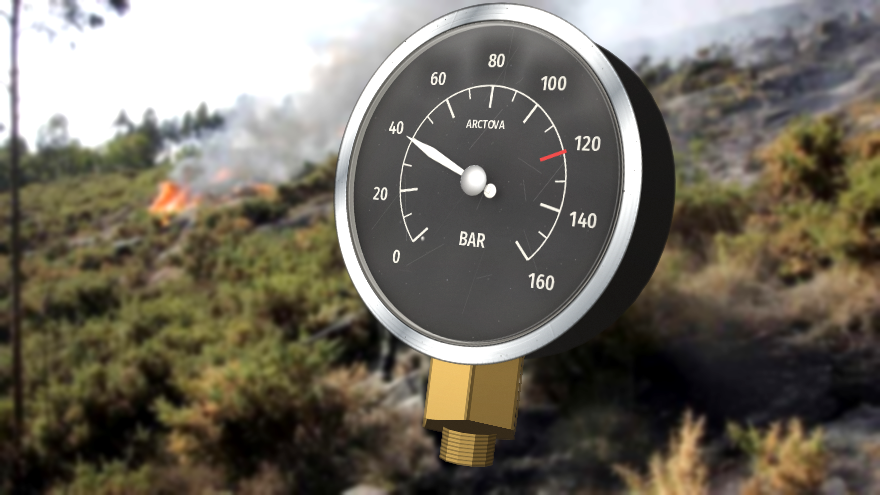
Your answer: 40 bar
